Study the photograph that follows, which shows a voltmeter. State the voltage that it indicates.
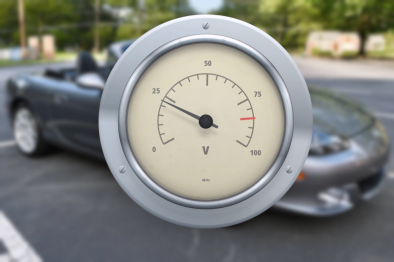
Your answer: 22.5 V
